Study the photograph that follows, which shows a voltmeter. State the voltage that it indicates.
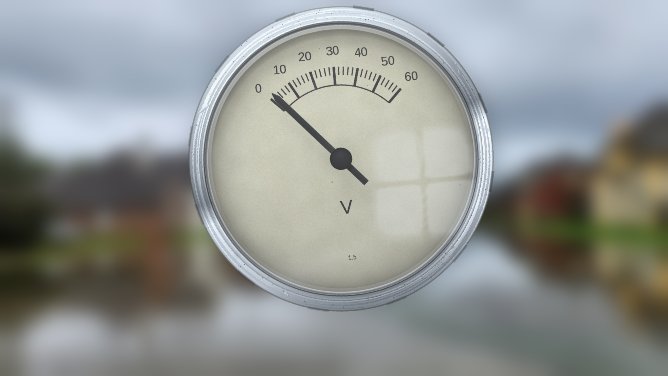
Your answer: 2 V
